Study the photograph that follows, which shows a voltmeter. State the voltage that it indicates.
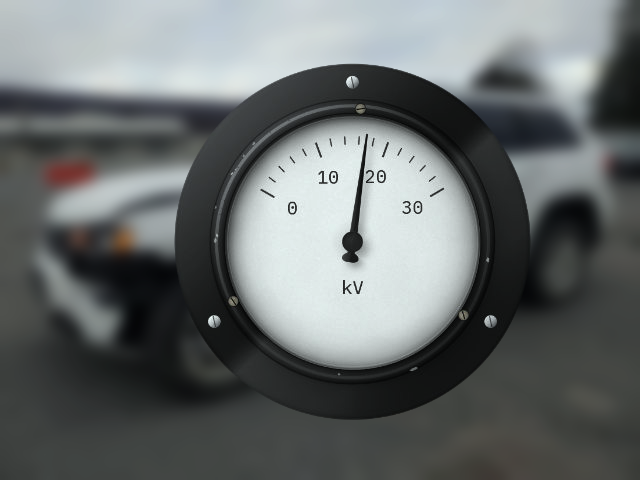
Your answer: 17 kV
